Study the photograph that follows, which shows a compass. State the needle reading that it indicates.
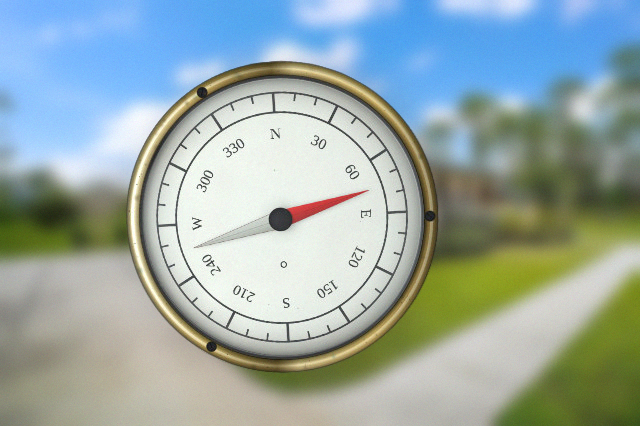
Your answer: 75 °
